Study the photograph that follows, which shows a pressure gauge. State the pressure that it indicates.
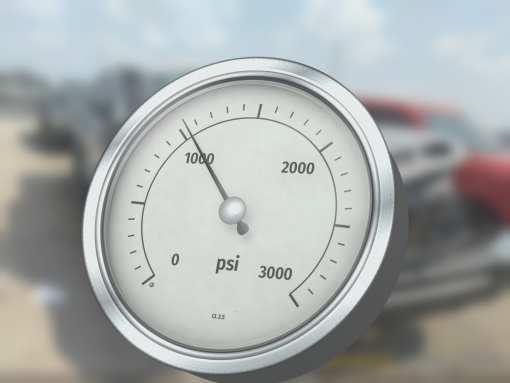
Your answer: 1050 psi
